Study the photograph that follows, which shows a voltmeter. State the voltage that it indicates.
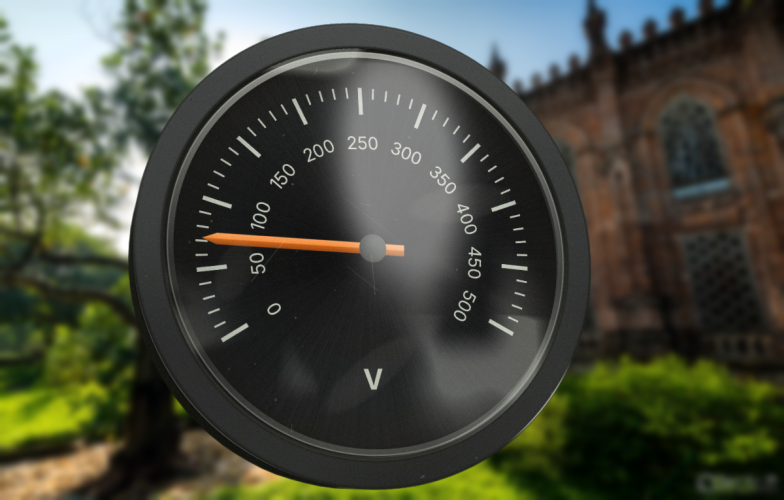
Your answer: 70 V
